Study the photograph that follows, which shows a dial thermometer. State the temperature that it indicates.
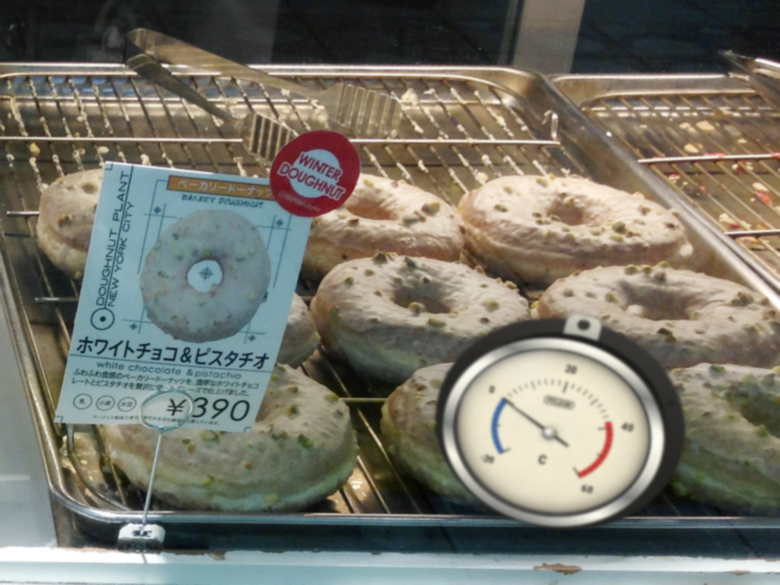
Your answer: 0 °C
